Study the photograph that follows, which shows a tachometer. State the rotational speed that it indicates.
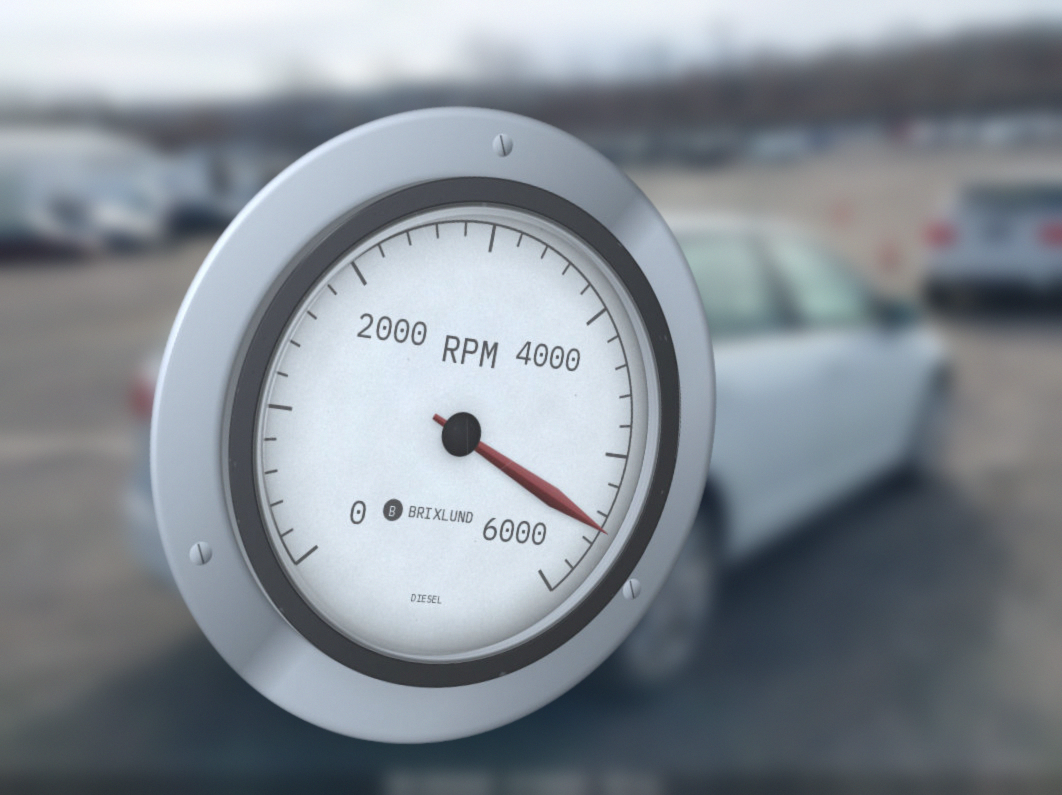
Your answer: 5500 rpm
